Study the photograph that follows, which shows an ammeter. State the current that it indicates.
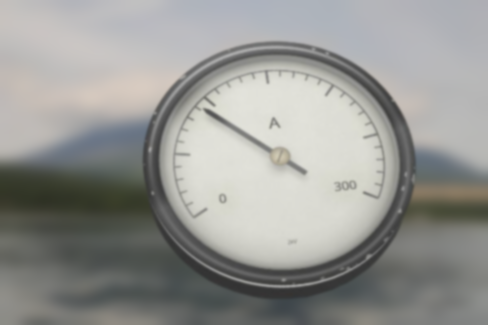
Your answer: 90 A
